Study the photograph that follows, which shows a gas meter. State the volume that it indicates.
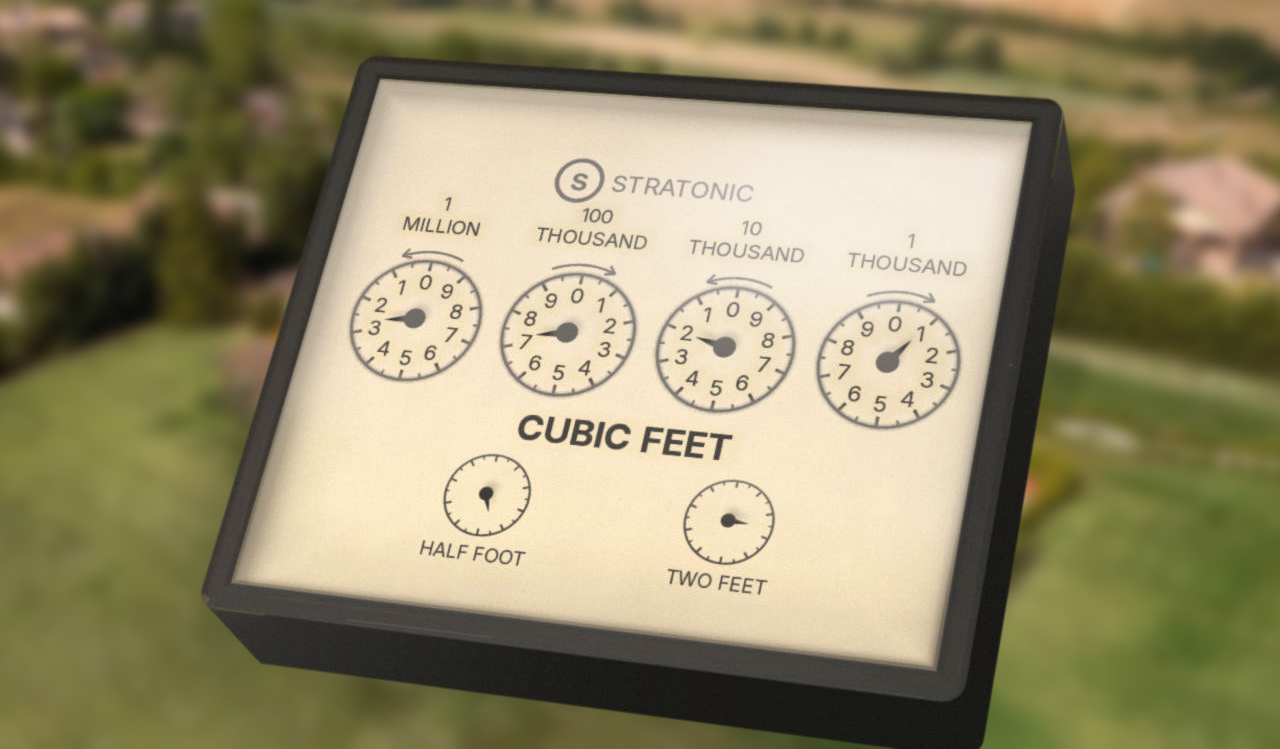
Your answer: 272100 ft³
